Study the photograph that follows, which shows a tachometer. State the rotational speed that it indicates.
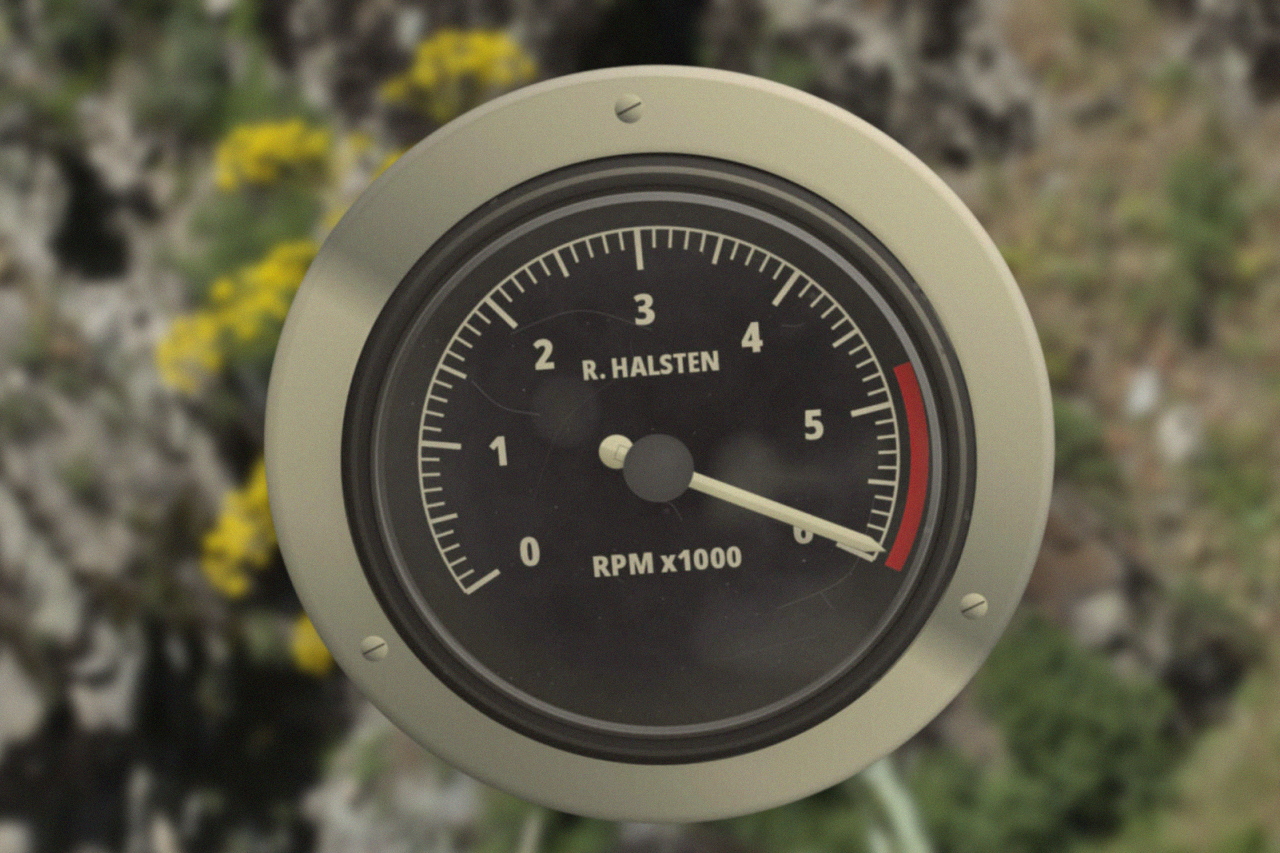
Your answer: 5900 rpm
